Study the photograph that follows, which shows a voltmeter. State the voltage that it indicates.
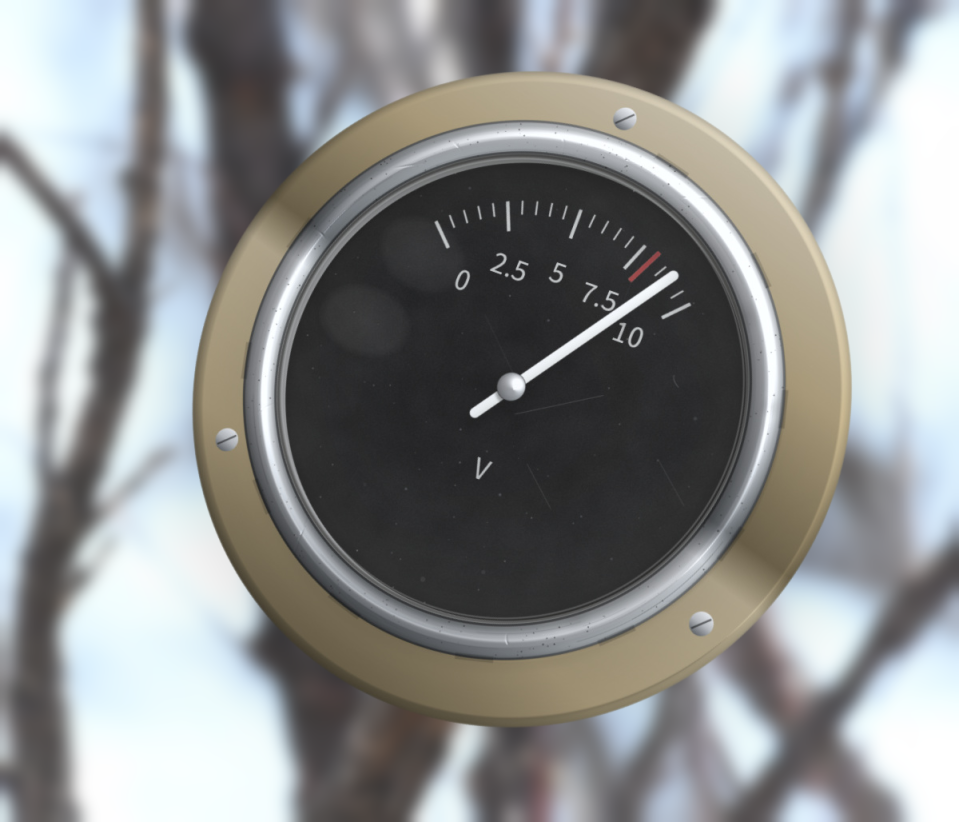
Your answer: 9 V
